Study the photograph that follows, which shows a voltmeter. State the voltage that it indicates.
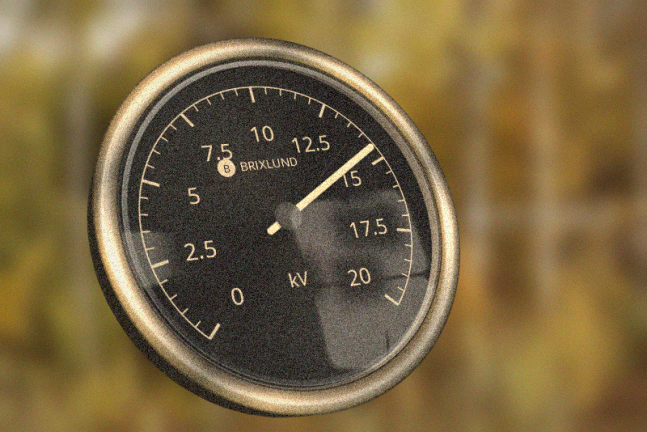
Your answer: 14.5 kV
